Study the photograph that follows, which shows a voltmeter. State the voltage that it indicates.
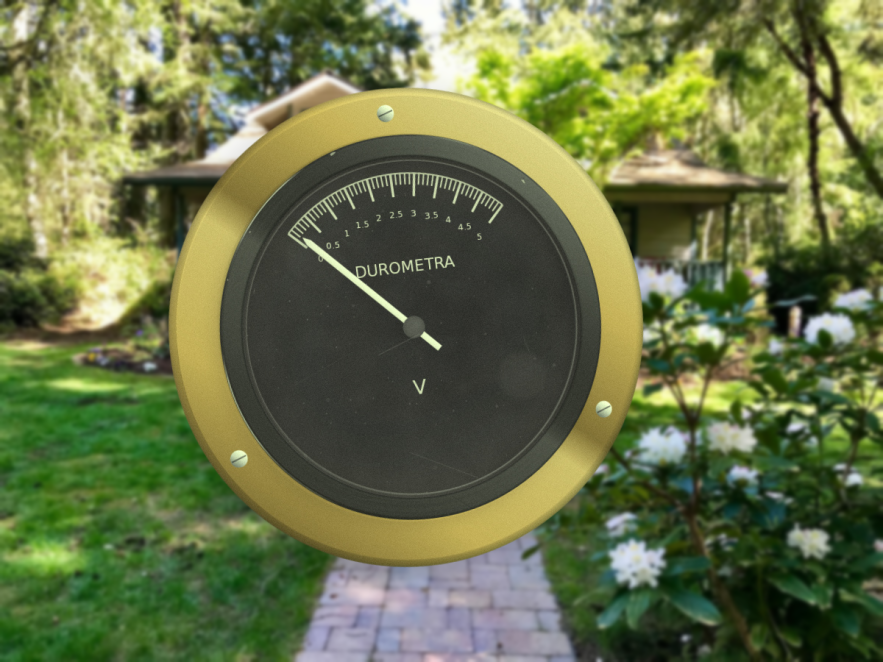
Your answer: 0.1 V
